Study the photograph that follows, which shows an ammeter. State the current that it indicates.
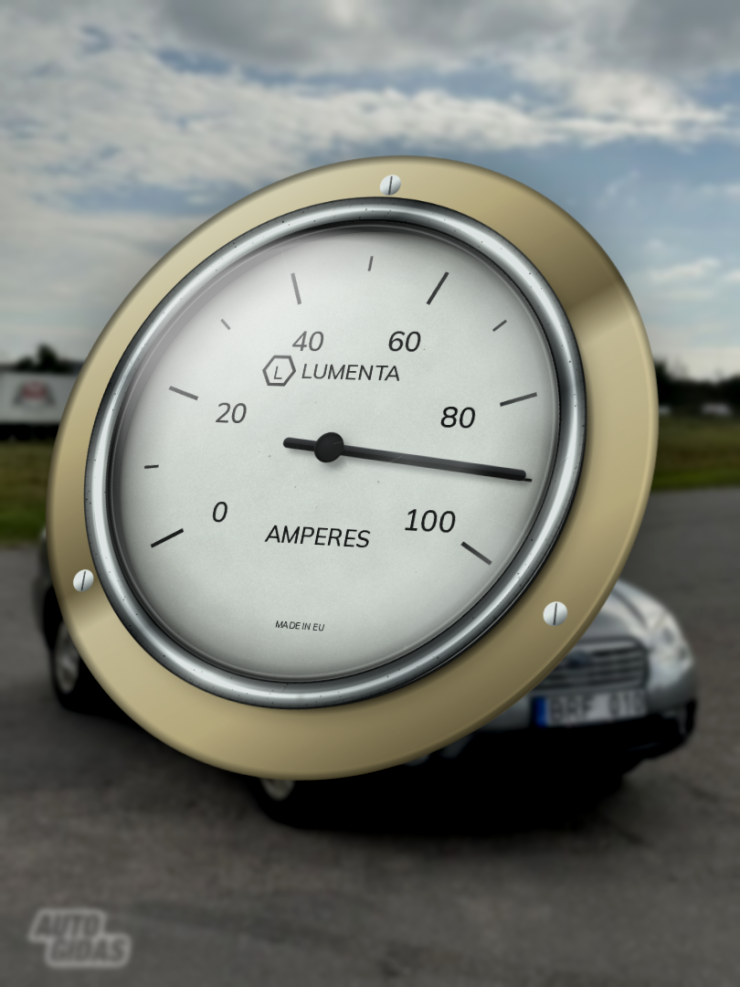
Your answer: 90 A
